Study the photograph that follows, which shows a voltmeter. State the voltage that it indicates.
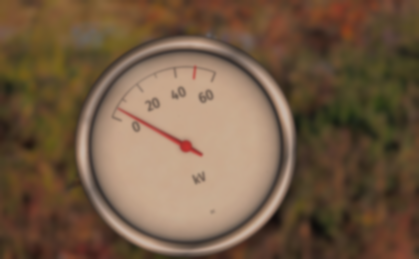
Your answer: 5 kV
